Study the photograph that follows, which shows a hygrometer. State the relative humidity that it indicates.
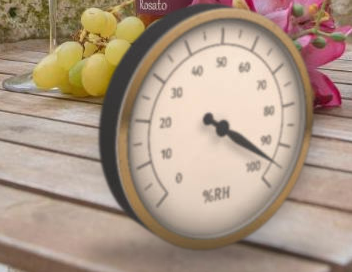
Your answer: 95 %
